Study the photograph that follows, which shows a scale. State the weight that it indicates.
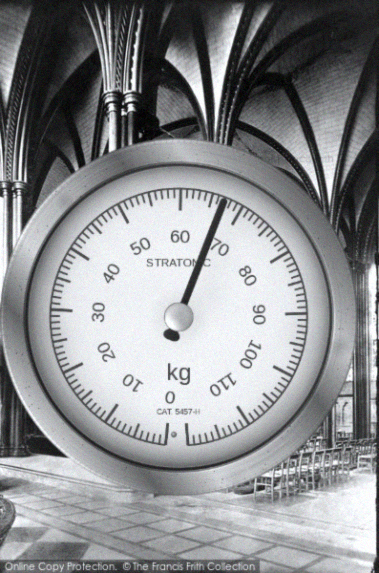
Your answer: 67 kg
